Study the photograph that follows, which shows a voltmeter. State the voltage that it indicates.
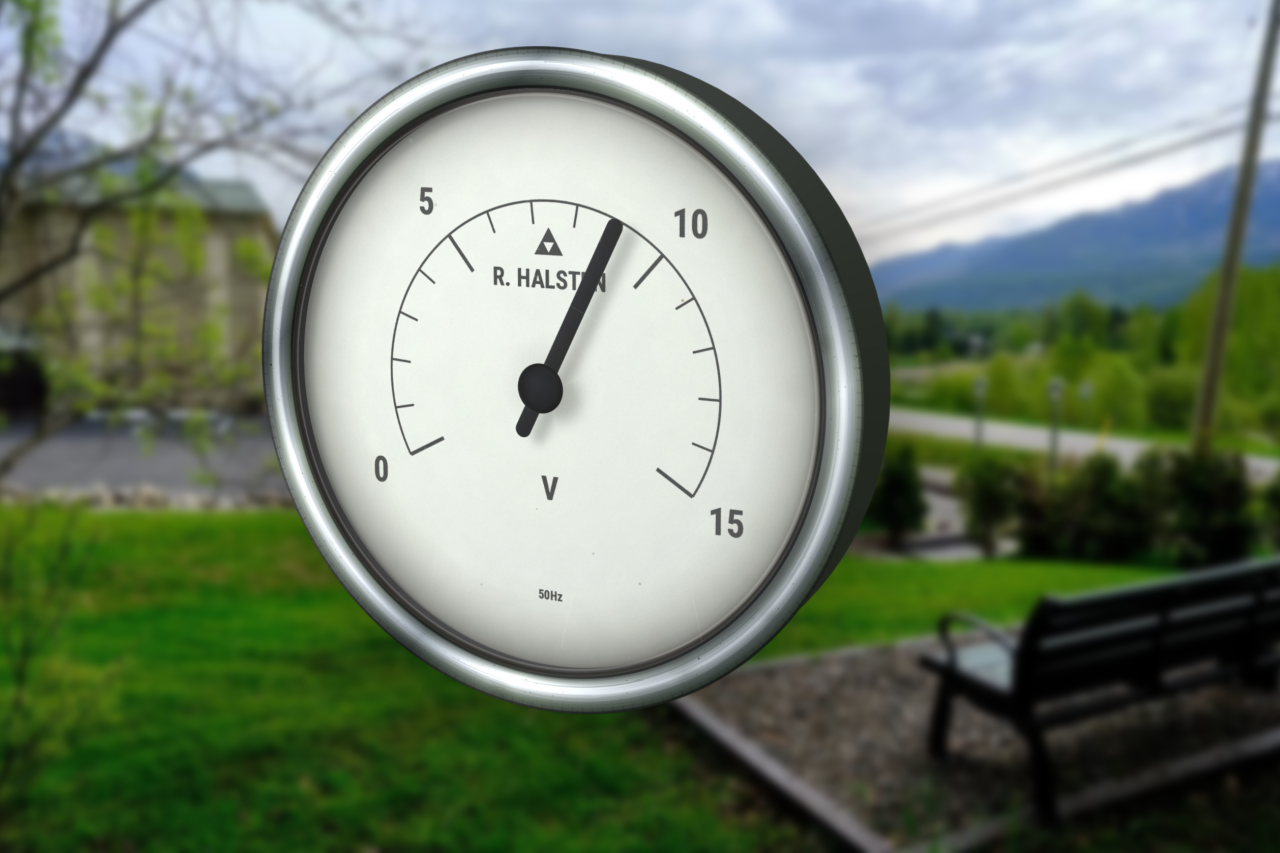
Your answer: 9 V
